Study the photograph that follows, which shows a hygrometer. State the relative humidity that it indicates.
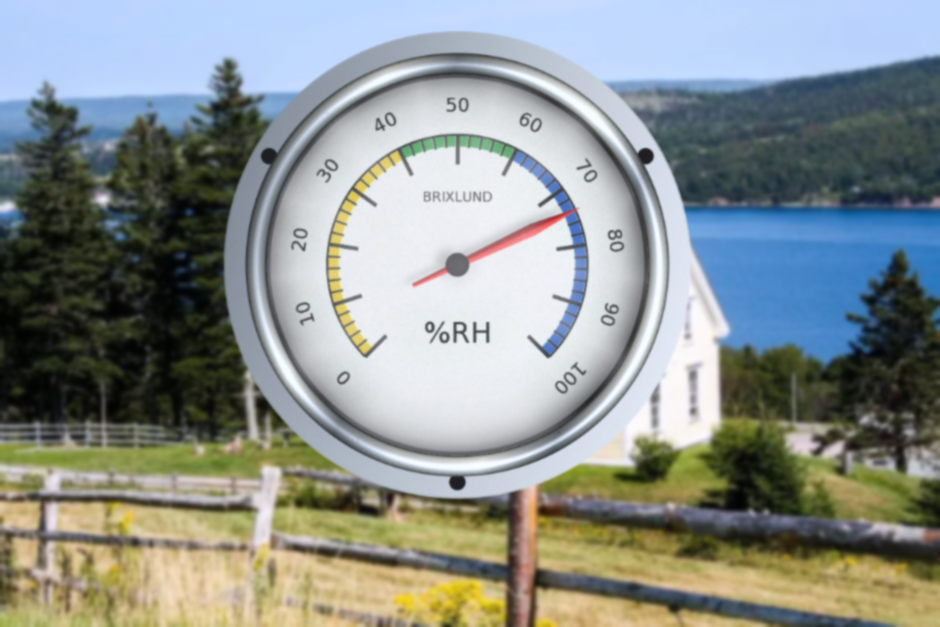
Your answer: 74 %
